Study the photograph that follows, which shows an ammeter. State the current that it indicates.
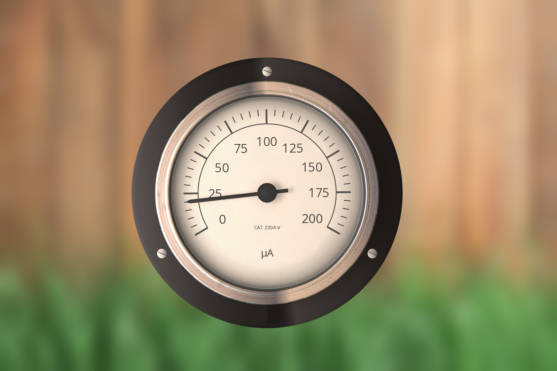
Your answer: 20 µA
